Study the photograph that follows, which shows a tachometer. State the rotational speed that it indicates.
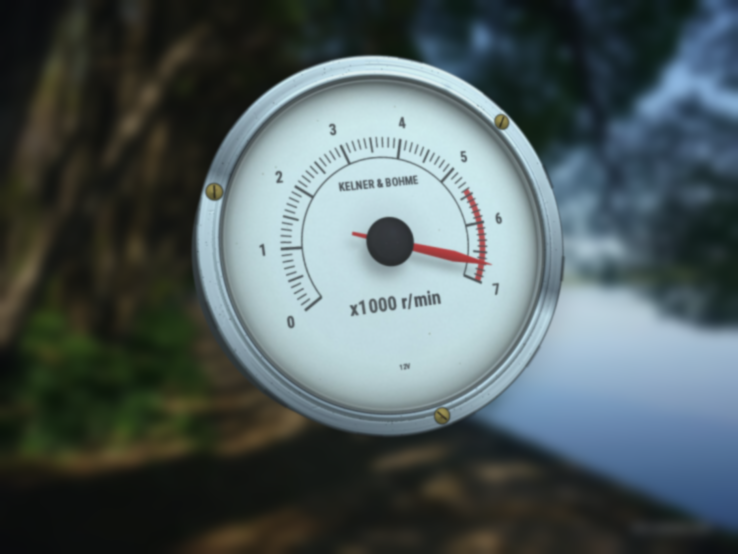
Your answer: 6700 rpm
